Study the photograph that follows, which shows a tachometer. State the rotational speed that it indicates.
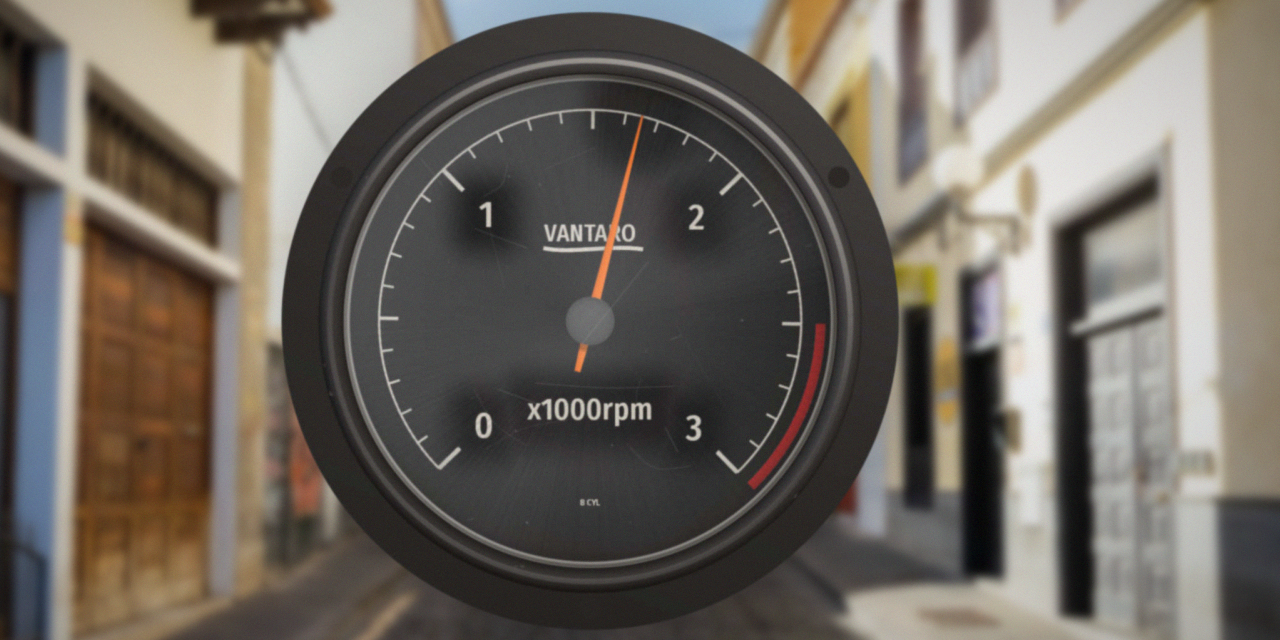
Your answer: 1650 rpm
